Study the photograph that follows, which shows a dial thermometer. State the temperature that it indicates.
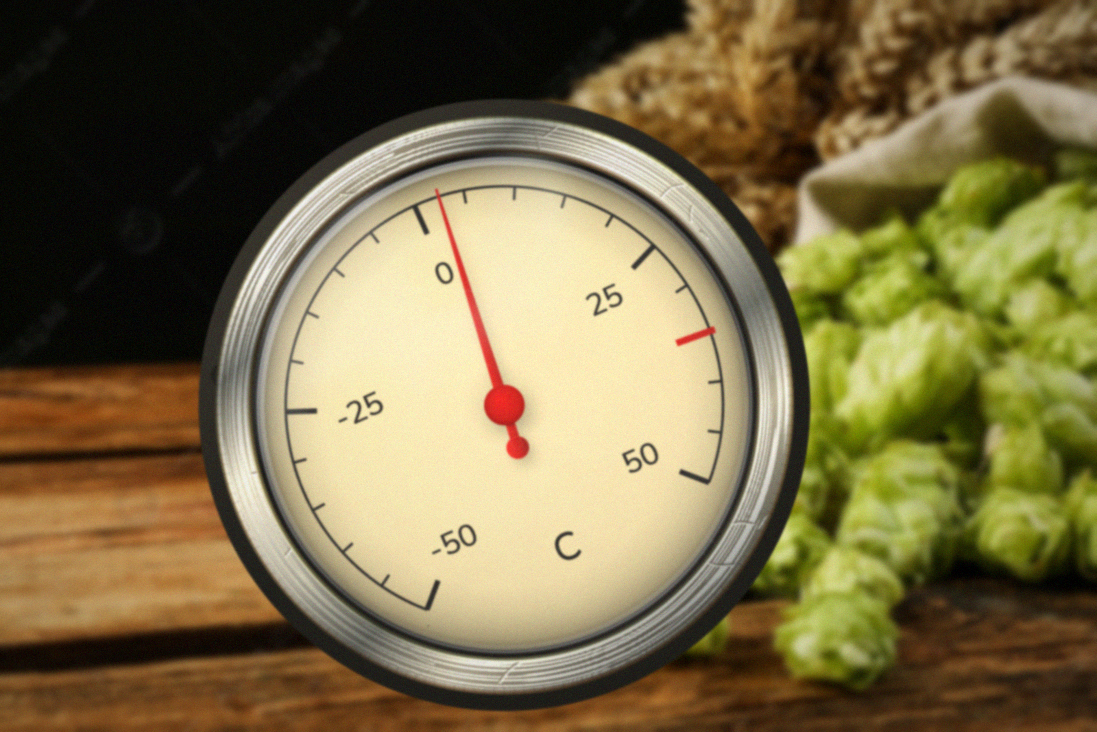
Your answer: 2.5 °C
